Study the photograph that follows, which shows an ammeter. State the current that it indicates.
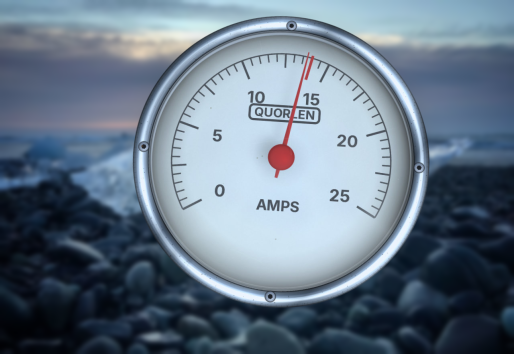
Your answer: 13.75 A
